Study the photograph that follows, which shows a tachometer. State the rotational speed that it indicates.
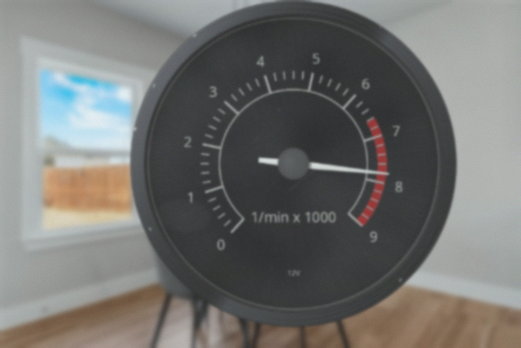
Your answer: 7800 rpm
